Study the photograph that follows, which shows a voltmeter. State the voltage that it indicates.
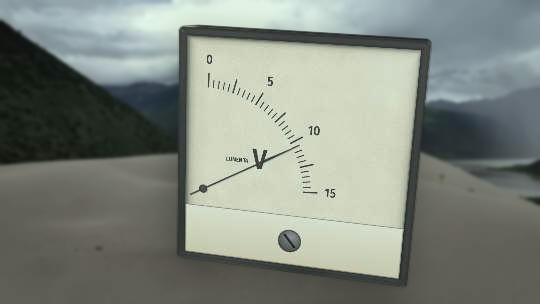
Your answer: 10.5 V
